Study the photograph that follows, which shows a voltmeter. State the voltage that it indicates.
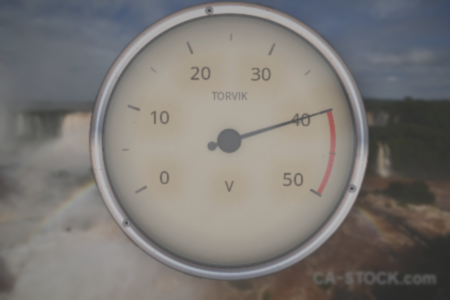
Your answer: 40 V
